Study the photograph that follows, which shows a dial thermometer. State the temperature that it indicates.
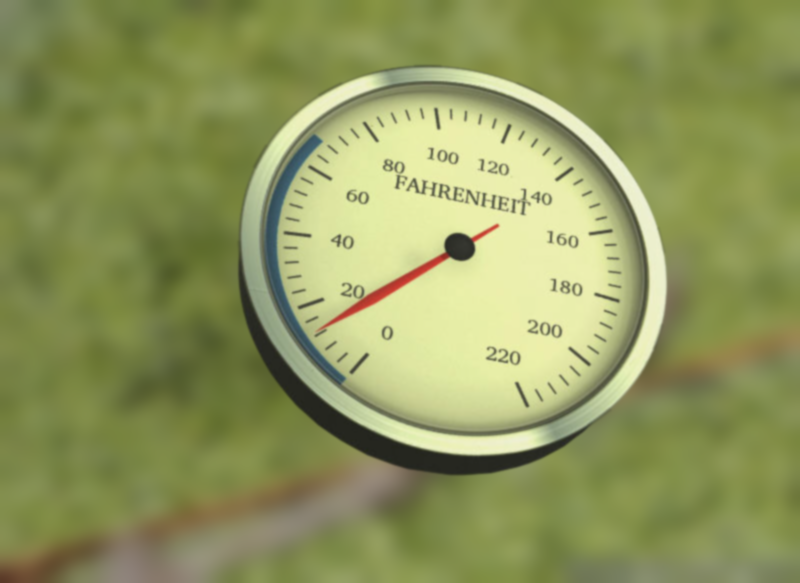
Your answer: 12 °F
